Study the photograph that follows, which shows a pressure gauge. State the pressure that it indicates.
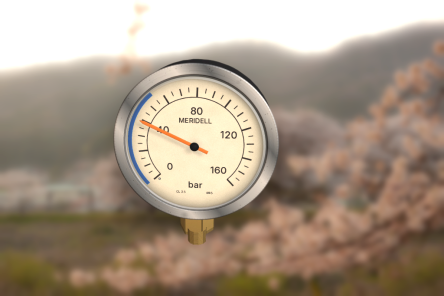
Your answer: 40 bar
